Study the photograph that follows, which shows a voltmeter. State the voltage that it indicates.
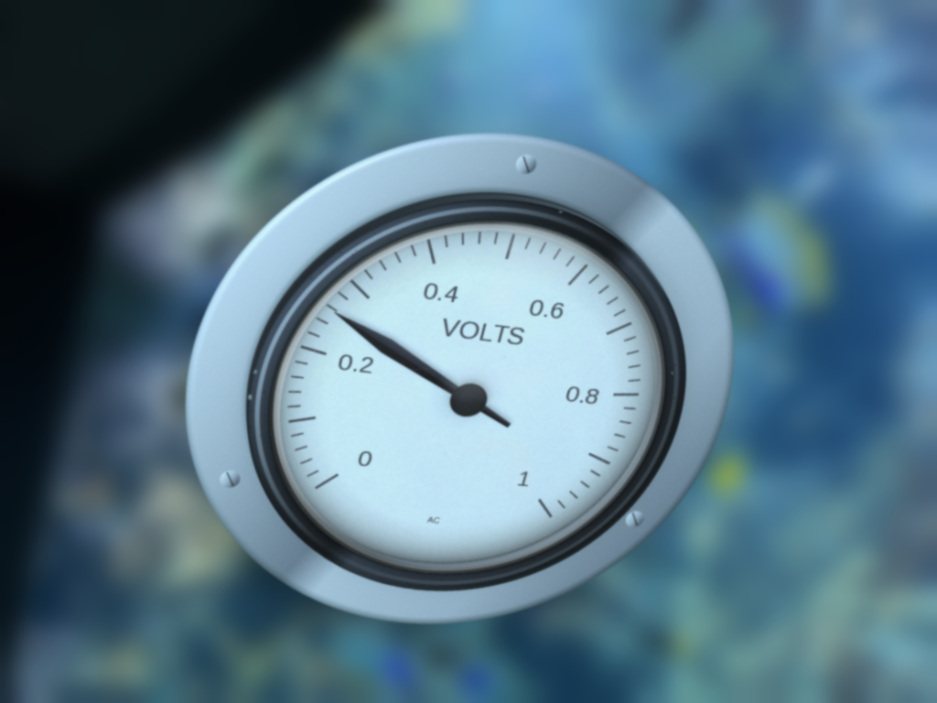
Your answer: 0.26 V
